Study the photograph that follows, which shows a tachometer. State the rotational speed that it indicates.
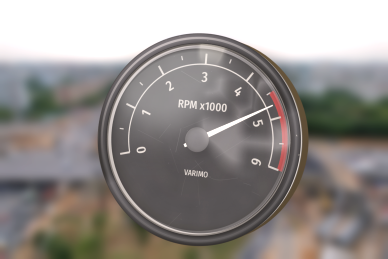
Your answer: 4750 rpm
